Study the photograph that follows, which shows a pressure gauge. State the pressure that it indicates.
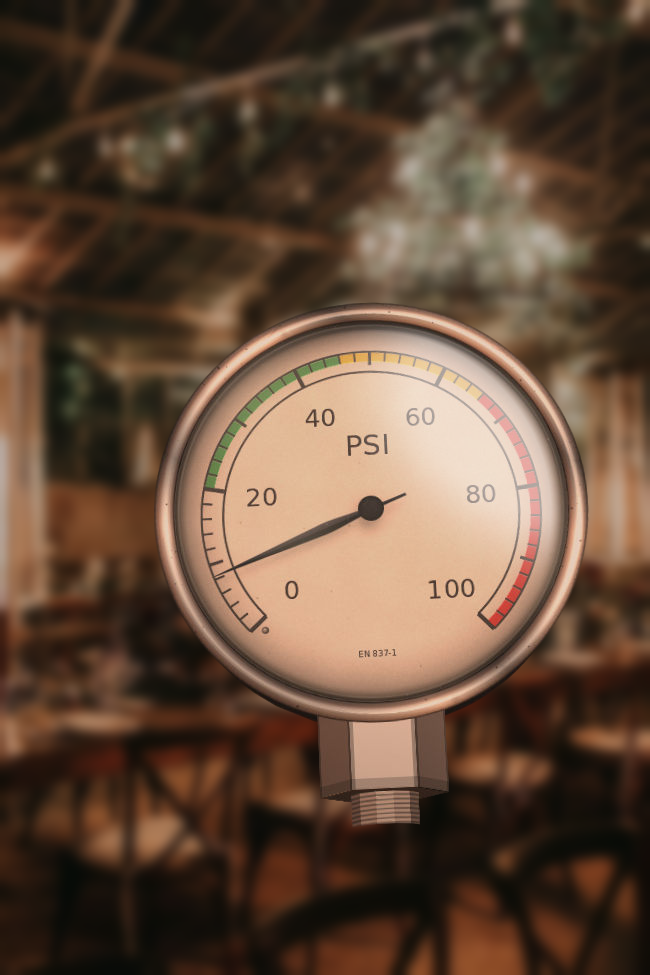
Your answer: 8 psi
